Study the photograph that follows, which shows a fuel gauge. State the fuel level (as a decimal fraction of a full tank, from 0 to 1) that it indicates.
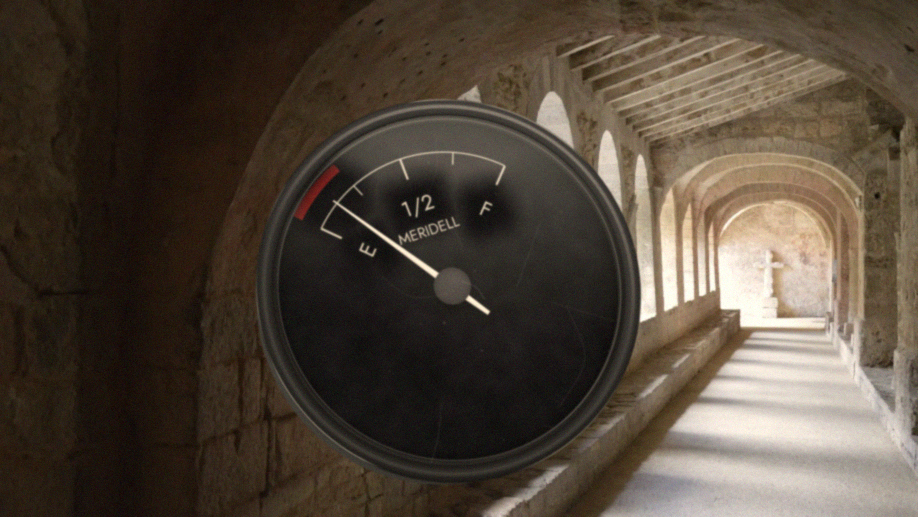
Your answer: 0.125
